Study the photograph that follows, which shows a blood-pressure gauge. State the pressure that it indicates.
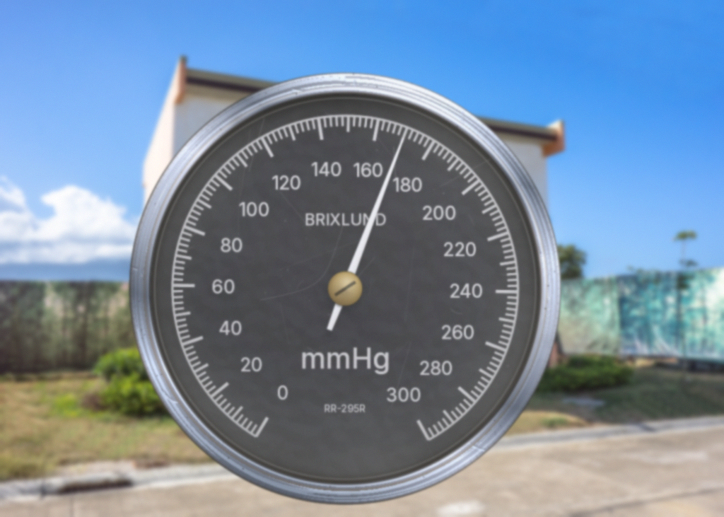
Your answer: 170 mmHg
